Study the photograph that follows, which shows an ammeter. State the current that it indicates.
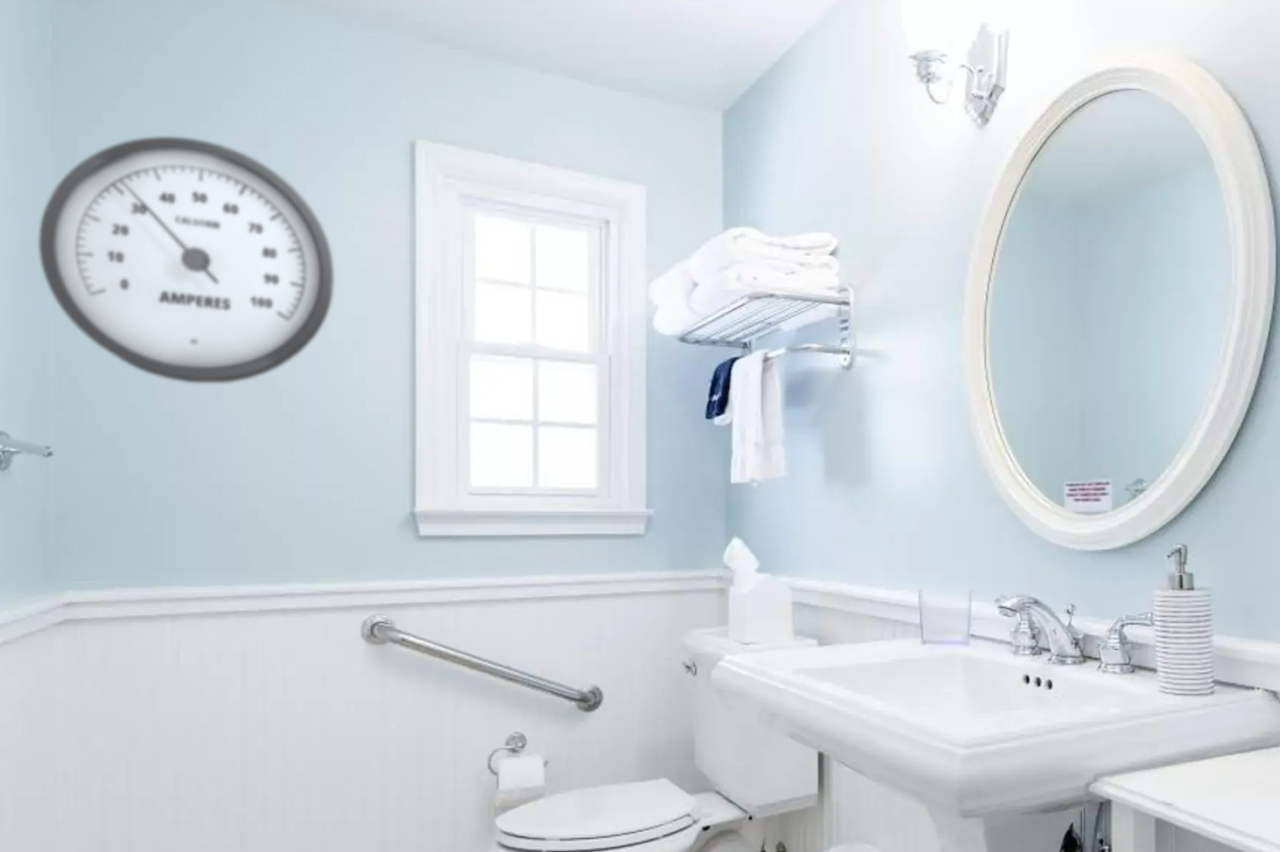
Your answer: 32 A
